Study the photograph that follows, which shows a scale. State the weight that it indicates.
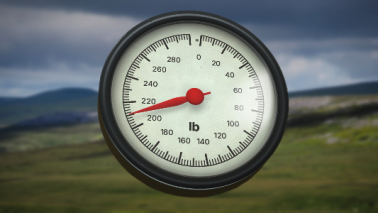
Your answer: 210 lb
